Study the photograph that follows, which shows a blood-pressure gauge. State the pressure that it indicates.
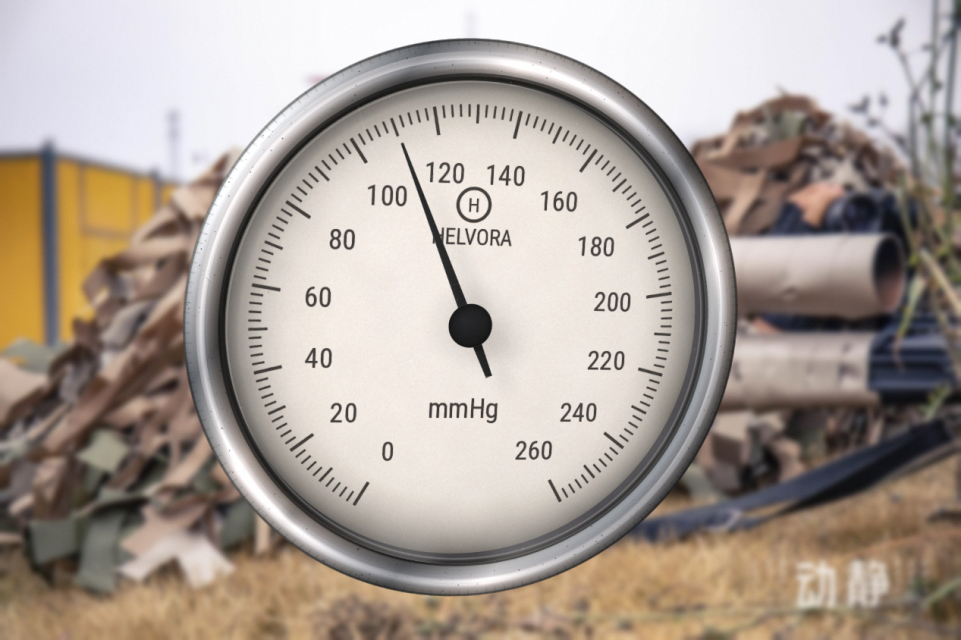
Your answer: 110 mmHg
